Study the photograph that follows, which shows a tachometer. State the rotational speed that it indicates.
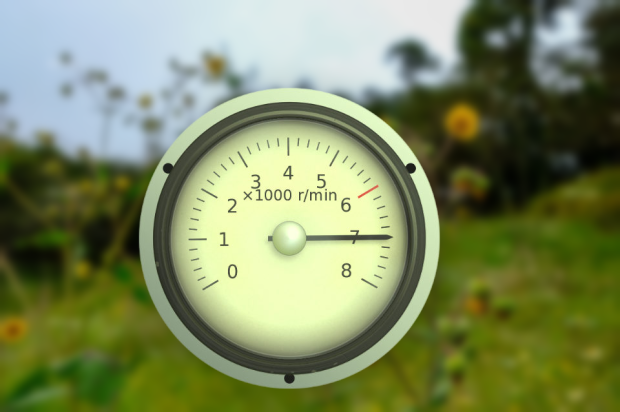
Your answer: 7000 rpm
